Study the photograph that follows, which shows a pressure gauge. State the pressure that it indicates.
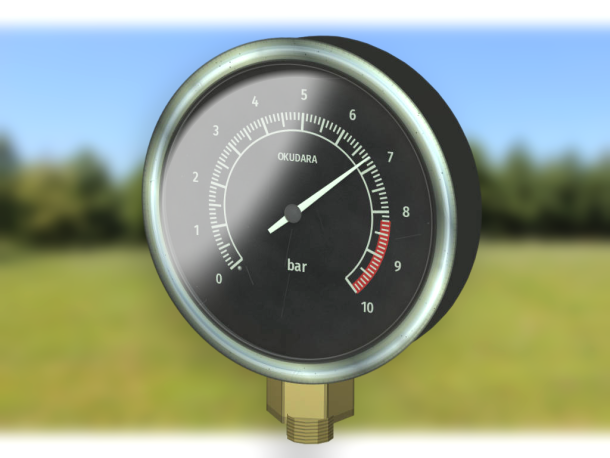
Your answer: 6.8 bar
